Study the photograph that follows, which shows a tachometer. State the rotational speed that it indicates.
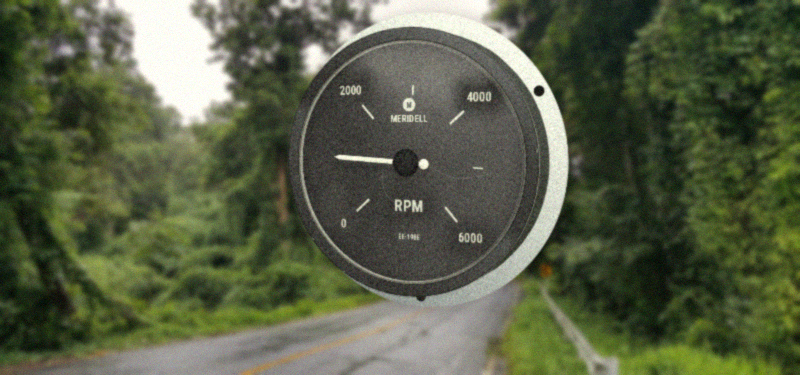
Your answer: 1000 rpm
